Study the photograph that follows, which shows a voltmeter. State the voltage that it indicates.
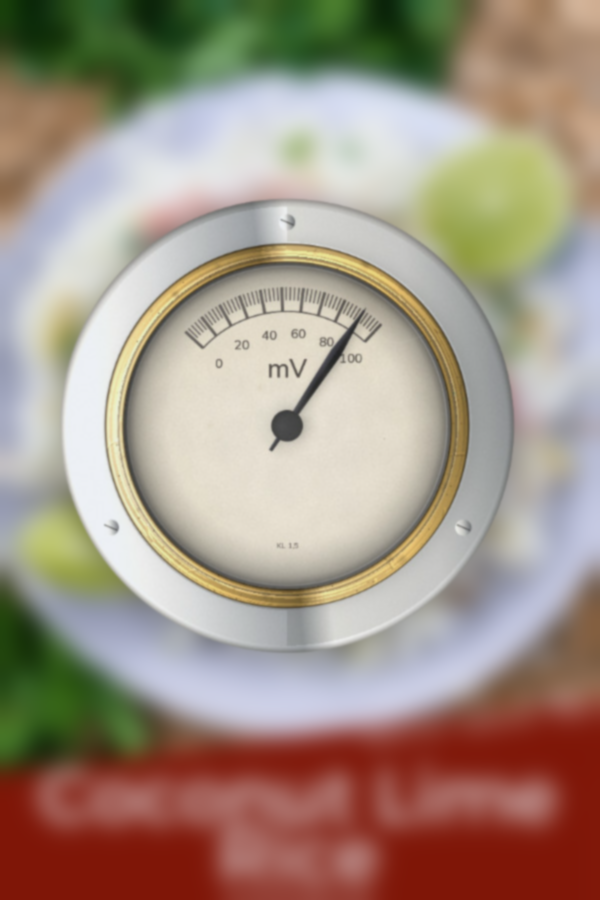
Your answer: 90 mV
